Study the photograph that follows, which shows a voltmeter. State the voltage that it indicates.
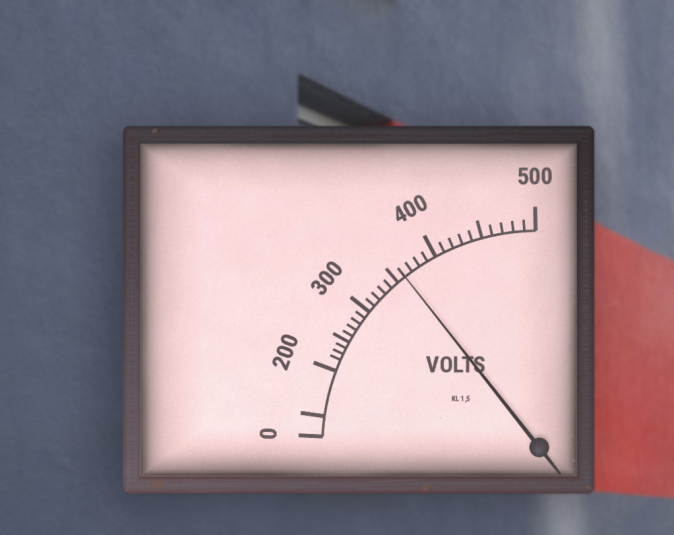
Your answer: 360 V
